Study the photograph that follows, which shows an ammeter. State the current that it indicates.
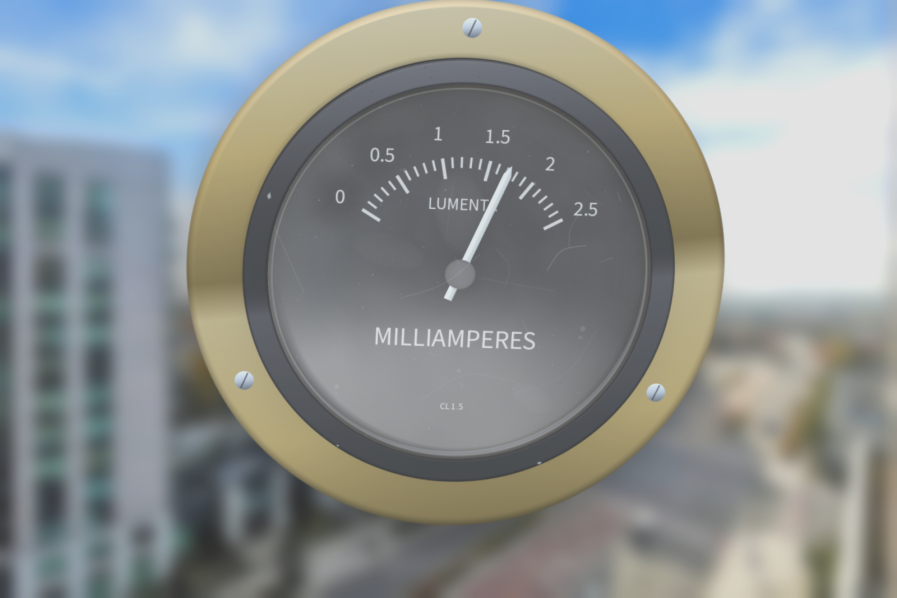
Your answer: 1.7 mA
